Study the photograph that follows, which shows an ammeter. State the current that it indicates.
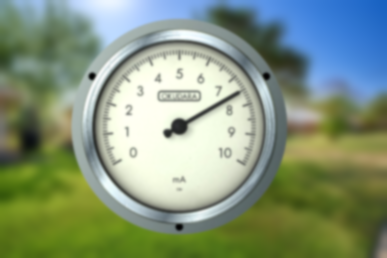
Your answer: 7.5 mA
